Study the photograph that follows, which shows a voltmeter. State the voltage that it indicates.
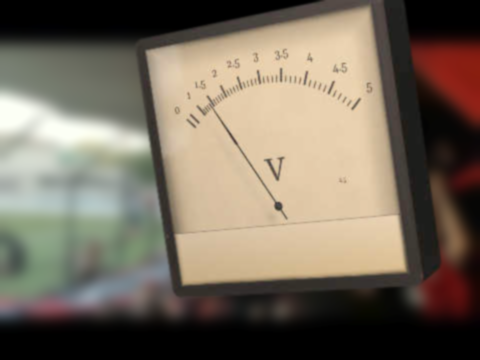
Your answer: 1.5 V
